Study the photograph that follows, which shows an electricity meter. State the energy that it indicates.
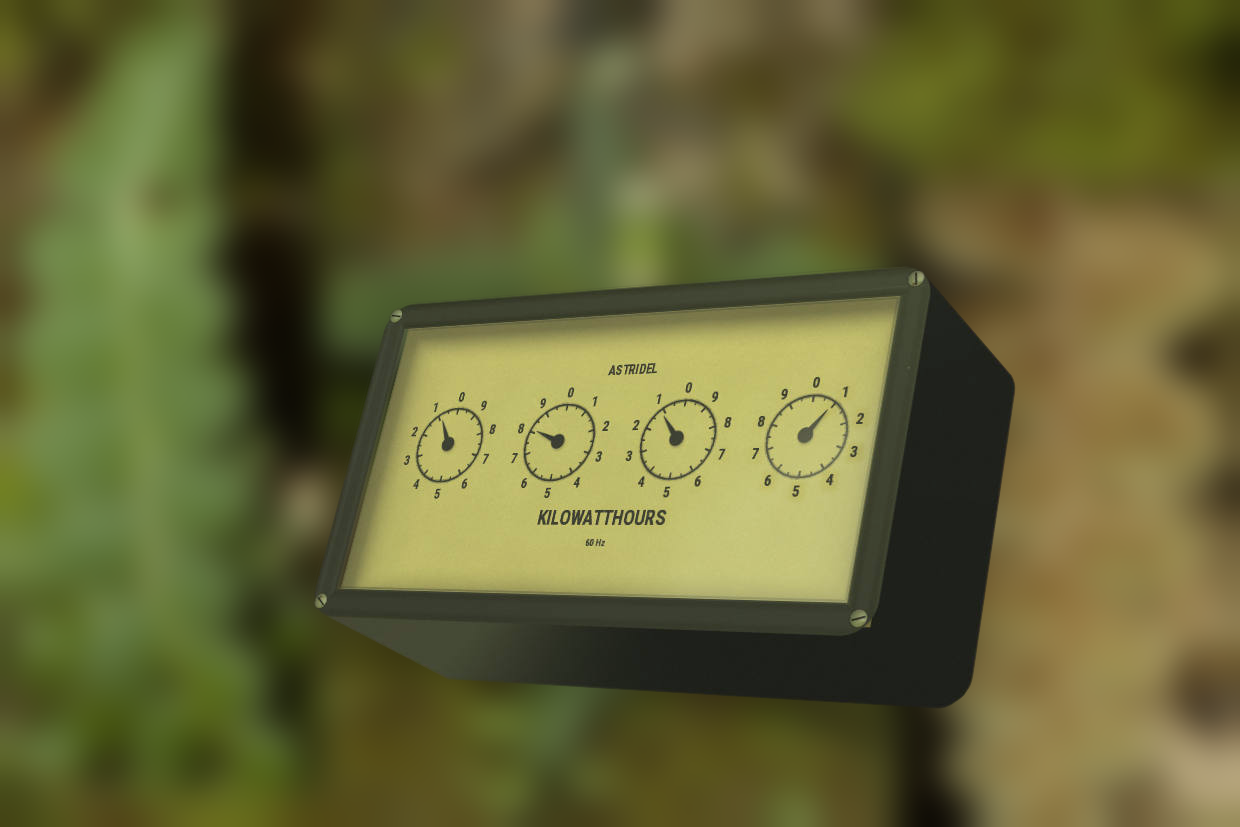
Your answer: 811 kWh
